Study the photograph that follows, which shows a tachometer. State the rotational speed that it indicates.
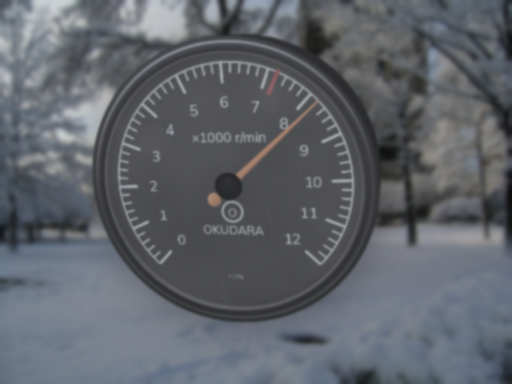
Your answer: 8200 rpm
